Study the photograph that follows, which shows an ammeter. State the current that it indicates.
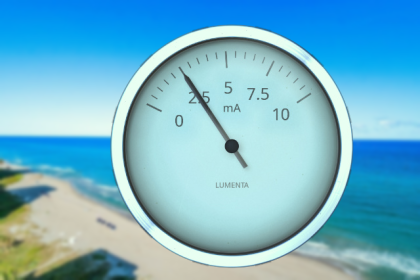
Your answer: 2.5 mA
